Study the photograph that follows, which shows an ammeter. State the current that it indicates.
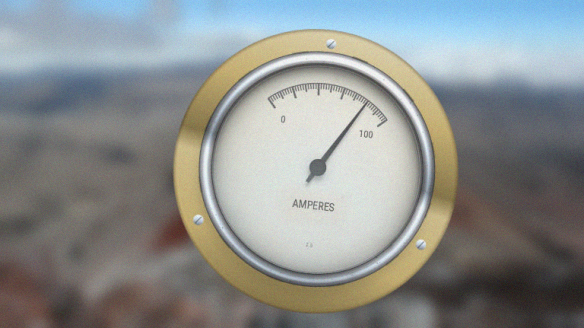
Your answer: 80 A
